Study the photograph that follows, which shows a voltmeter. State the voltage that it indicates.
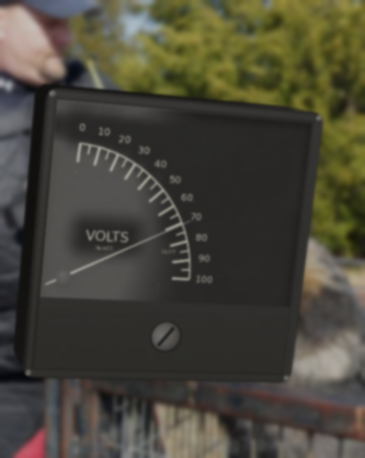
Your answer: 70 V
